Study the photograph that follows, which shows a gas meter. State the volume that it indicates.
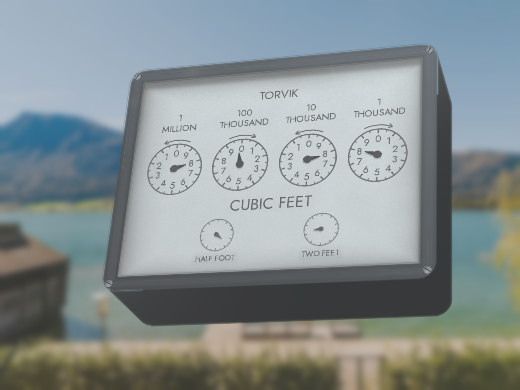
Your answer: 797800 ft³
